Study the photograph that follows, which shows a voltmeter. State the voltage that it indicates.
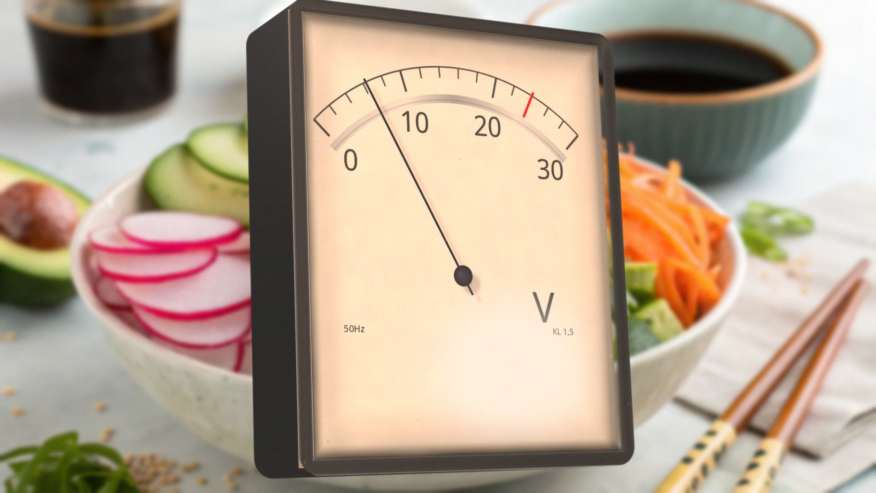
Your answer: 6 V
